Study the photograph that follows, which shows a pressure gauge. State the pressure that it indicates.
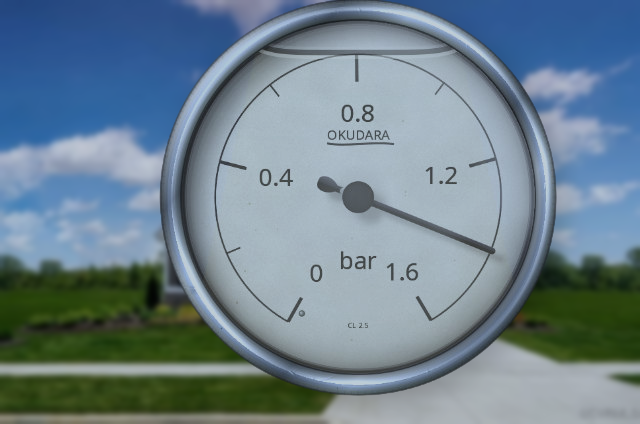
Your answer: 1.4 bar
